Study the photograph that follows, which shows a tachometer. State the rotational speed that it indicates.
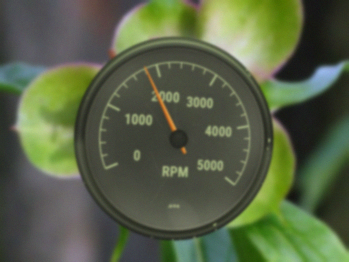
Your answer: 1800 rpm
